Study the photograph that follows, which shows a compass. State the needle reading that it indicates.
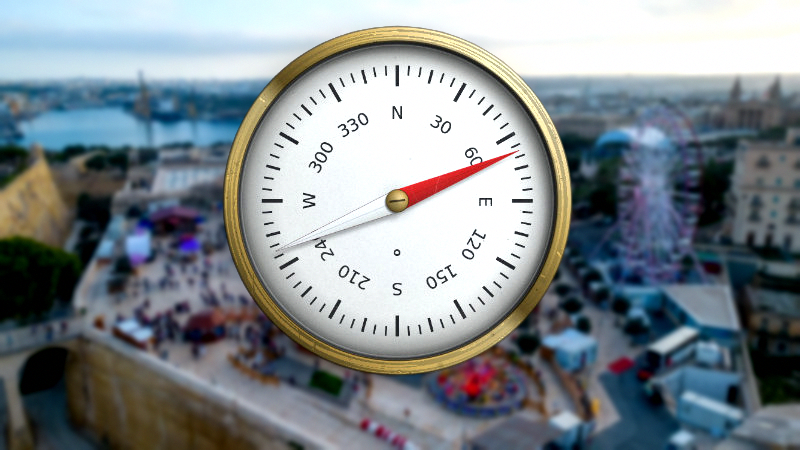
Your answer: 67.5 °
